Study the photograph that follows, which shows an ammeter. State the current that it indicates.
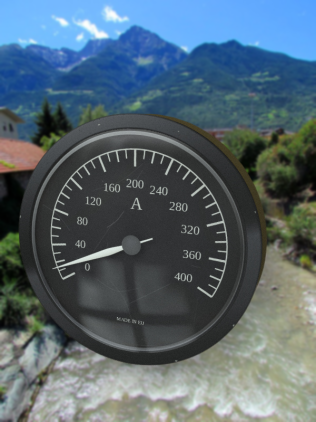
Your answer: 15 A
